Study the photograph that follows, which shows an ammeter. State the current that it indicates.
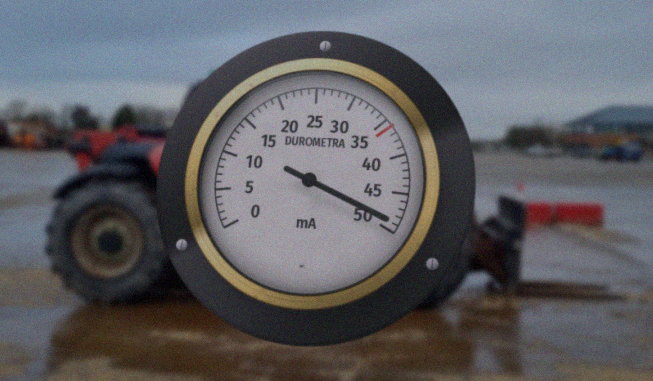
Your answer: 49 mA
